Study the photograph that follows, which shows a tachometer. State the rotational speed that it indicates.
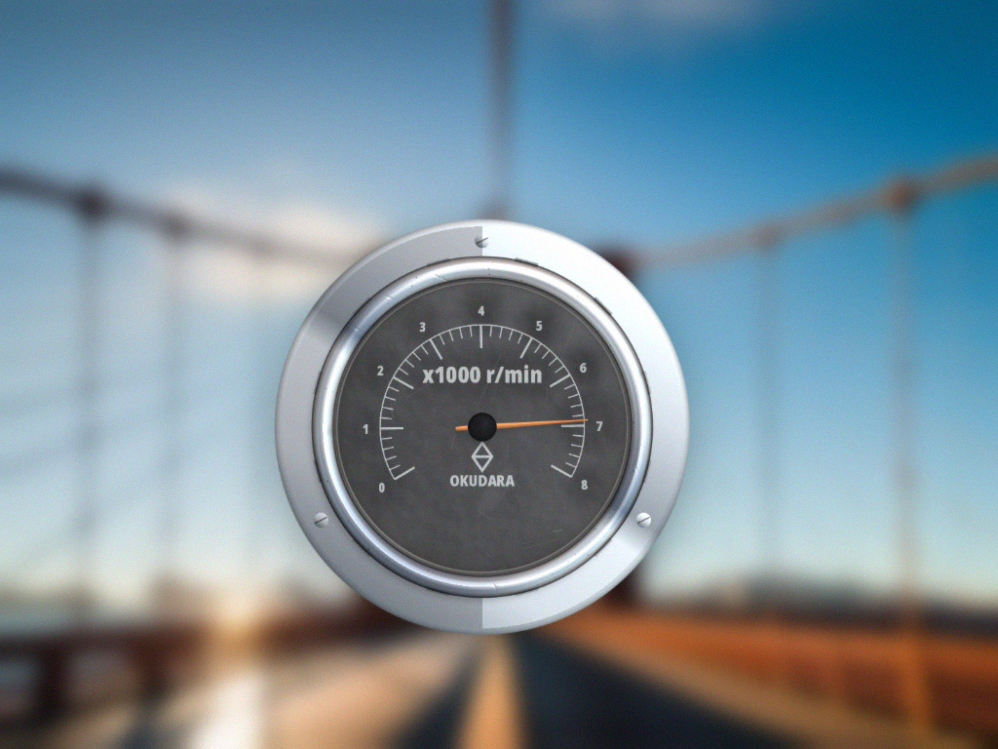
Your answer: 6900 rpm
